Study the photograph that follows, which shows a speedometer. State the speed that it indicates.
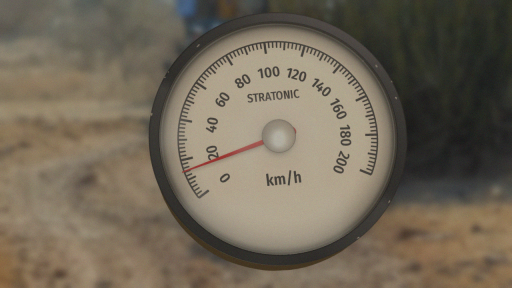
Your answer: 14 km/h
